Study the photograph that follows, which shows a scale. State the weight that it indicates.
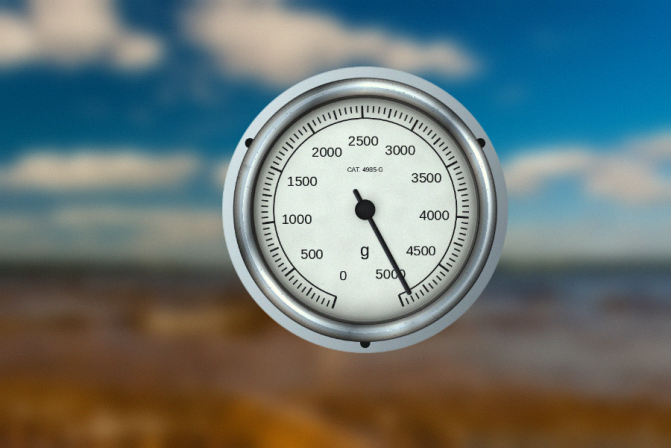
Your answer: 4900 g
